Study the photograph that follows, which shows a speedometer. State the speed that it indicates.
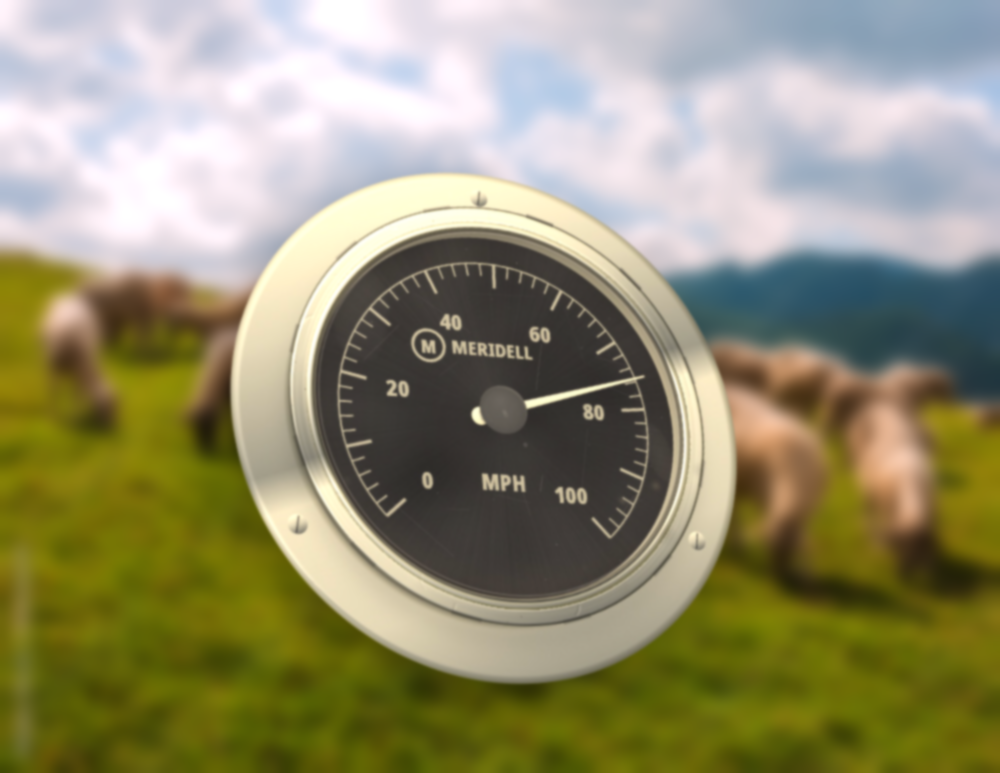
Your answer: 76 mph
